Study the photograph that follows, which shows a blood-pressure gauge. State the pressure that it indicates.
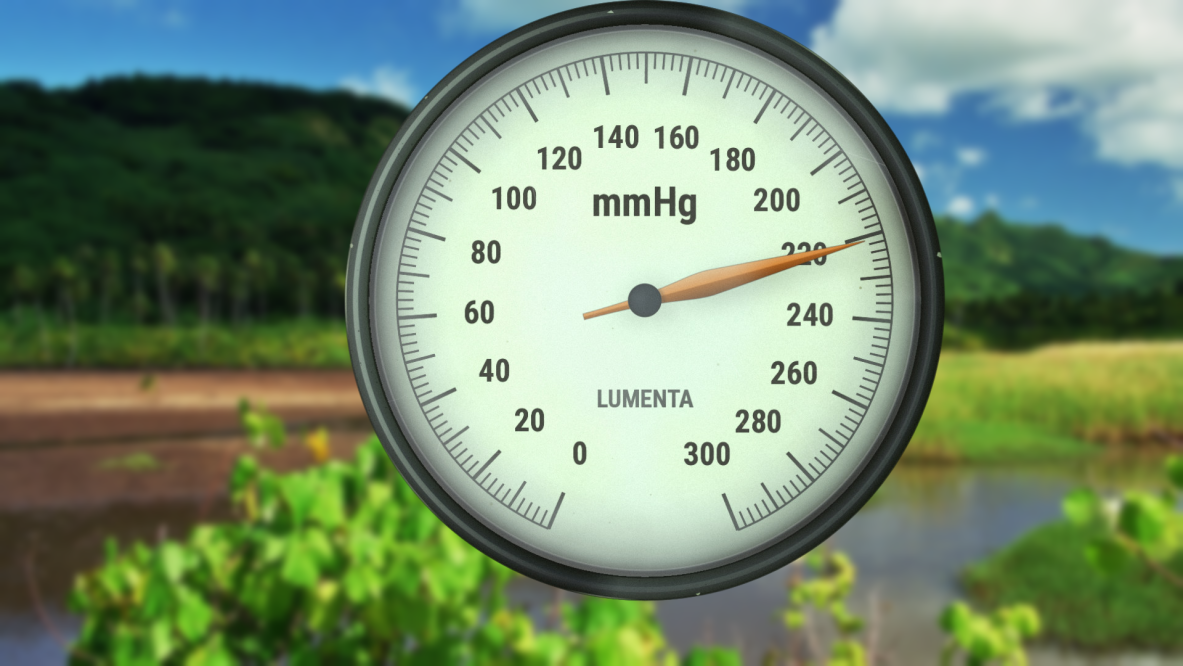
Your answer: 221 mmHg
